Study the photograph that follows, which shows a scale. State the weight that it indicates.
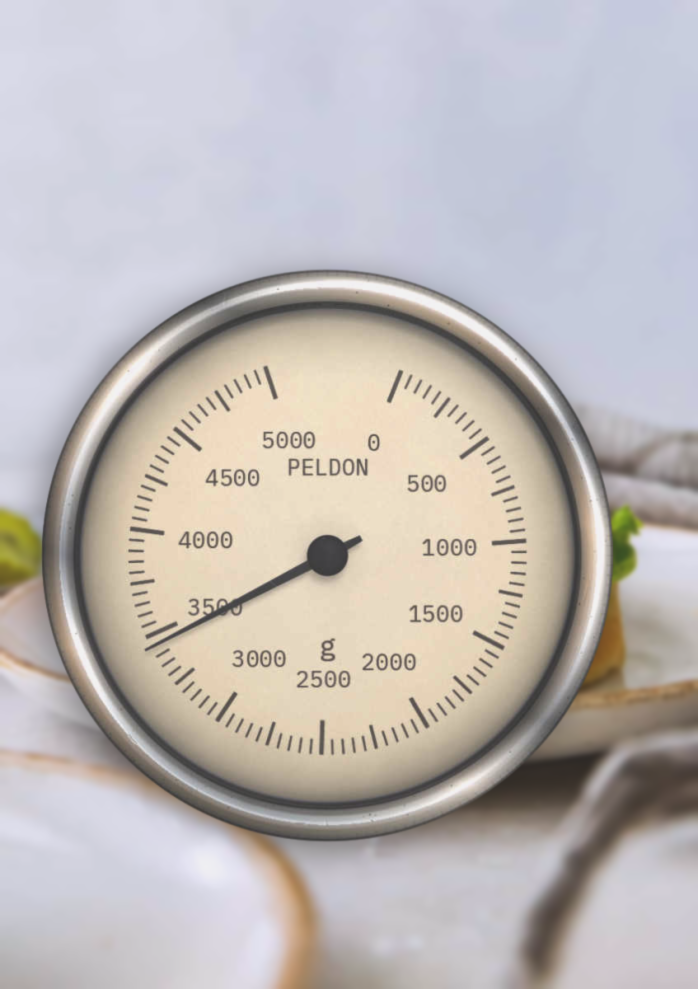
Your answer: 3450 g
